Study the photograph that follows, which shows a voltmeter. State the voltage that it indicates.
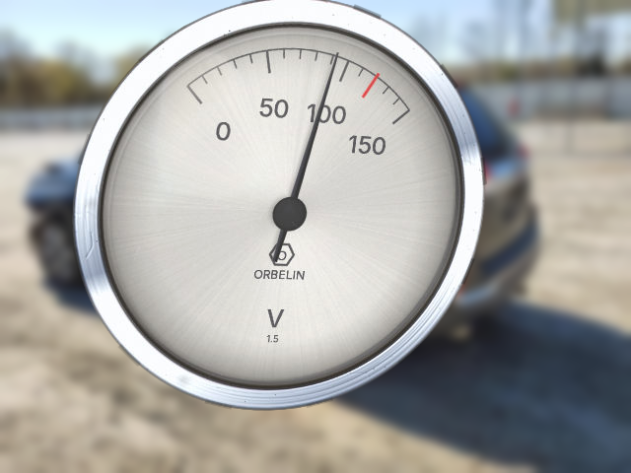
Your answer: 90 V
